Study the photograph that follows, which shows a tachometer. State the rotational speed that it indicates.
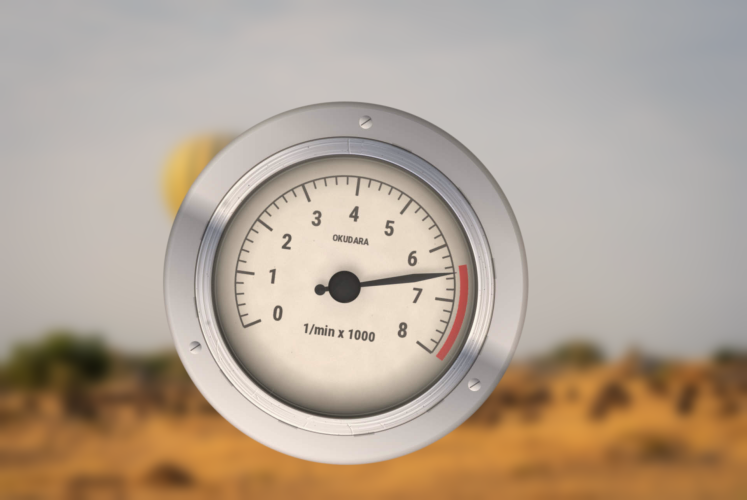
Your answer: 6500 rpm
